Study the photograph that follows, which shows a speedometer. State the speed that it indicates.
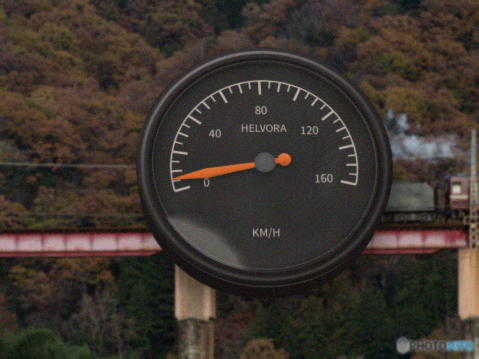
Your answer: 5 km/h
